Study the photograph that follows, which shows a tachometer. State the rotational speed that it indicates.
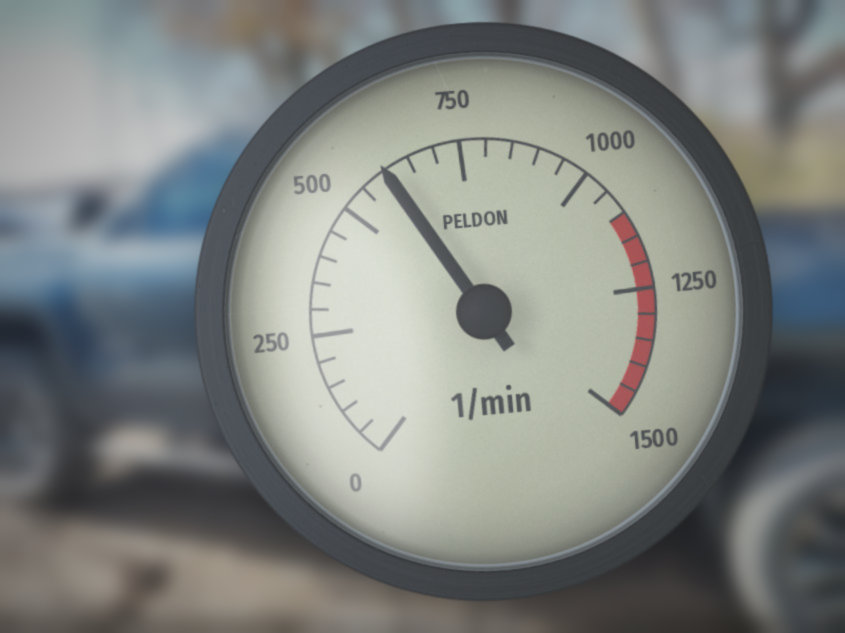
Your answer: 600 rpm
